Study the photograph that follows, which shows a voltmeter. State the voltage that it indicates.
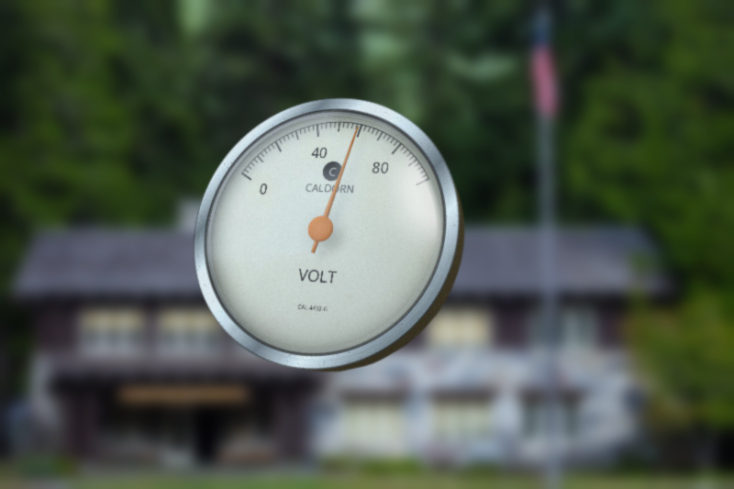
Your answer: 60 V
